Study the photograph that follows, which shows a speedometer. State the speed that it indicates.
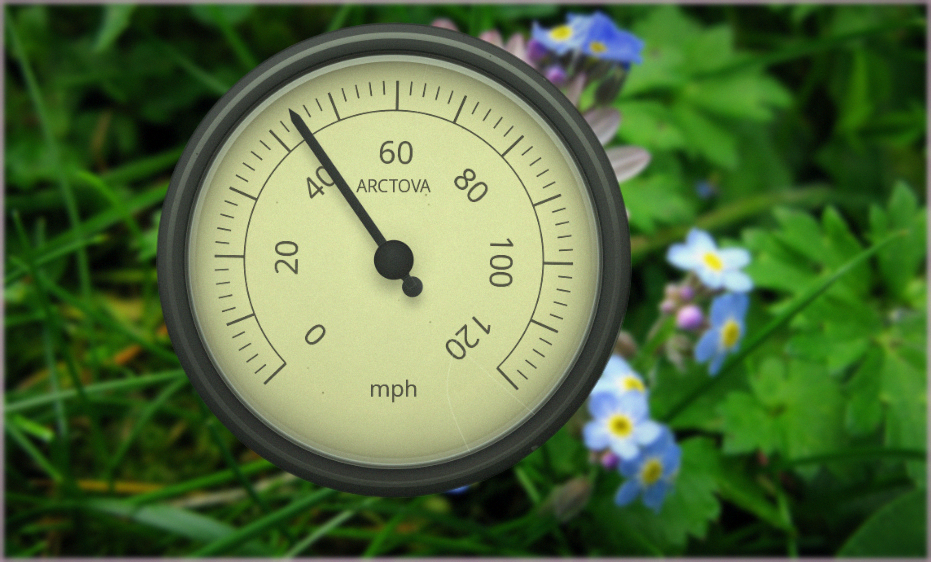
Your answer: 44 mph
